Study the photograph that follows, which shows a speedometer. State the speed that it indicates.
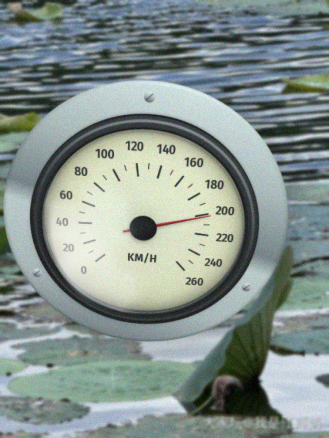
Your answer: 200 km/h
